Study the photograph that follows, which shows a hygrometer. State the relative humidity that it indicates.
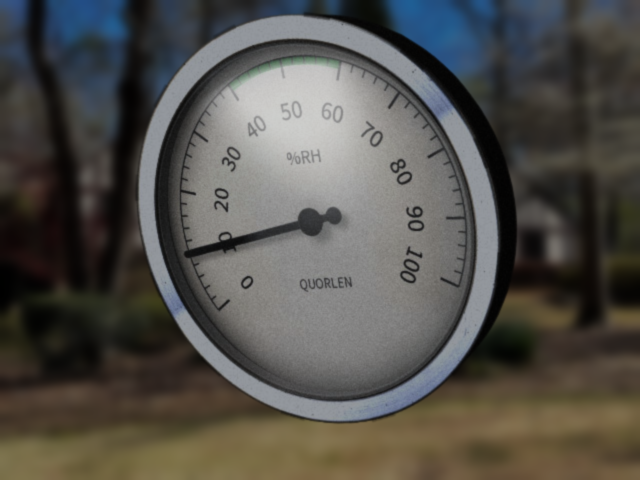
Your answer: 10 %
